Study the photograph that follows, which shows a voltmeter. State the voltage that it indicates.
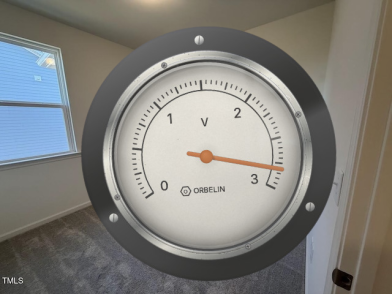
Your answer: 2.8 V
